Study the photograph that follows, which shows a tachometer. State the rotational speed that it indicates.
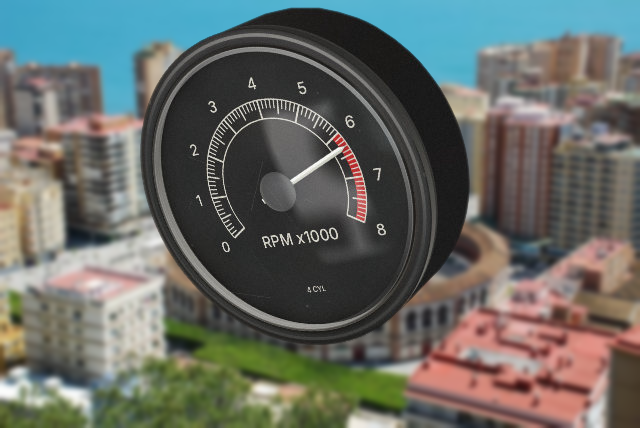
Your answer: 6300 rpm
